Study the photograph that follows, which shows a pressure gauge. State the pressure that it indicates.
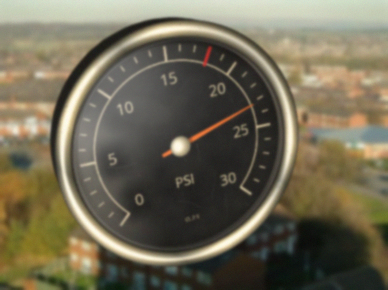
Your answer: 23 psi
